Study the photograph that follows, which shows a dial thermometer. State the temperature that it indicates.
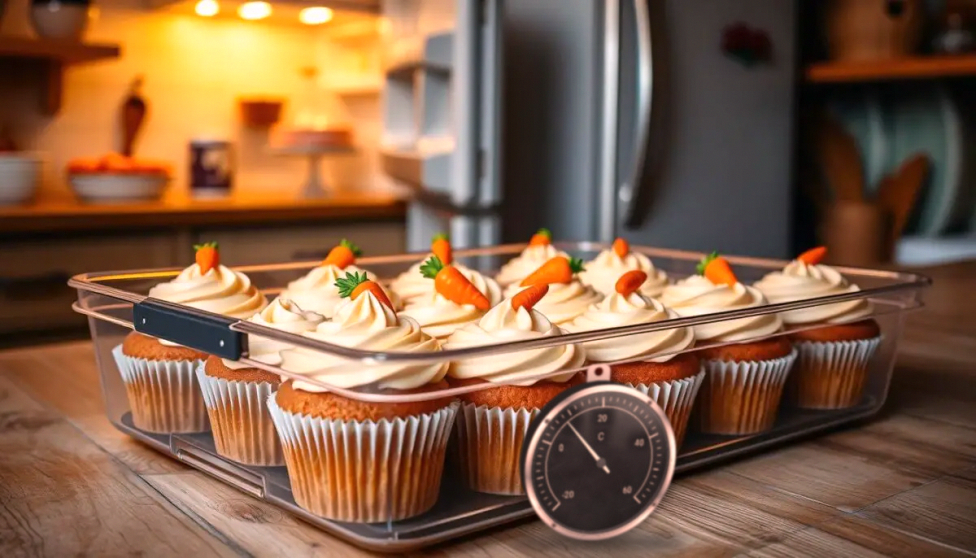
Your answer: 8 °C
